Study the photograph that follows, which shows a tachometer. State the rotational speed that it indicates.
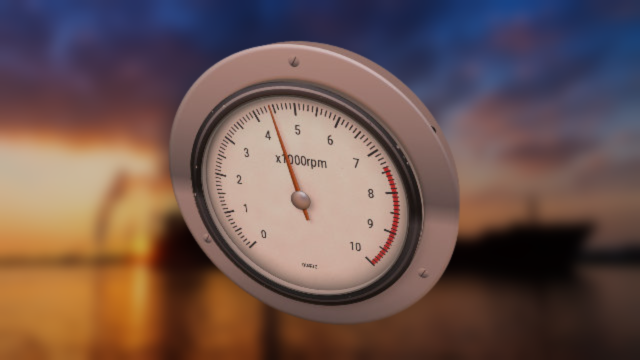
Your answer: 4500 rpm
